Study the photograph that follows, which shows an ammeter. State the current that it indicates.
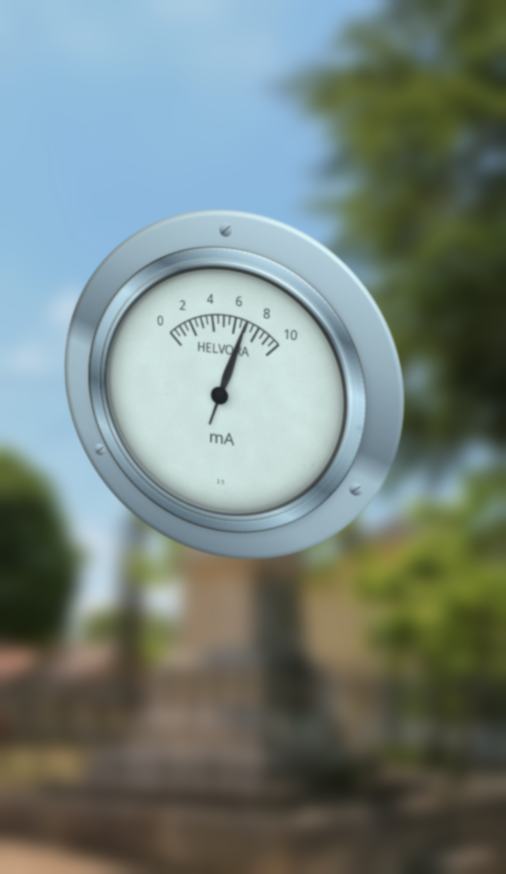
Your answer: 7 mA
